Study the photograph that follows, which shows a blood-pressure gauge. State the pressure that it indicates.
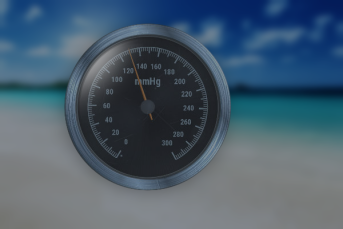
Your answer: 130 mmHg
